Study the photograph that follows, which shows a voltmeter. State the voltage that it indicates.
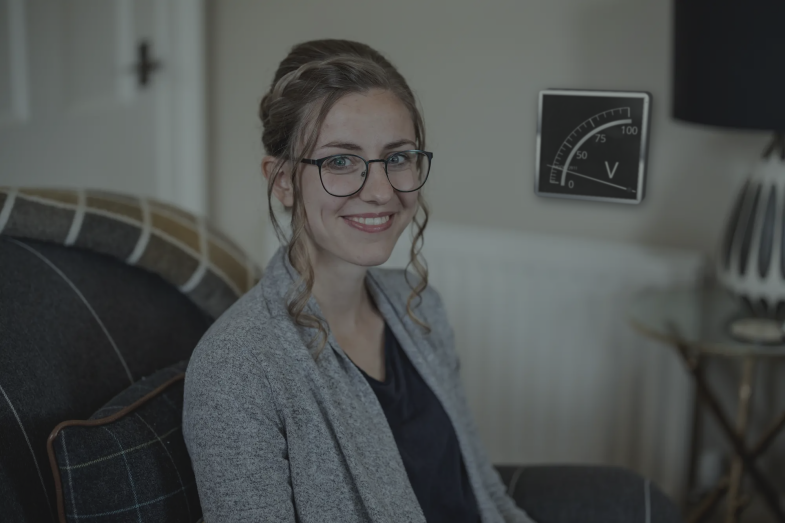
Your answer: 25 V
